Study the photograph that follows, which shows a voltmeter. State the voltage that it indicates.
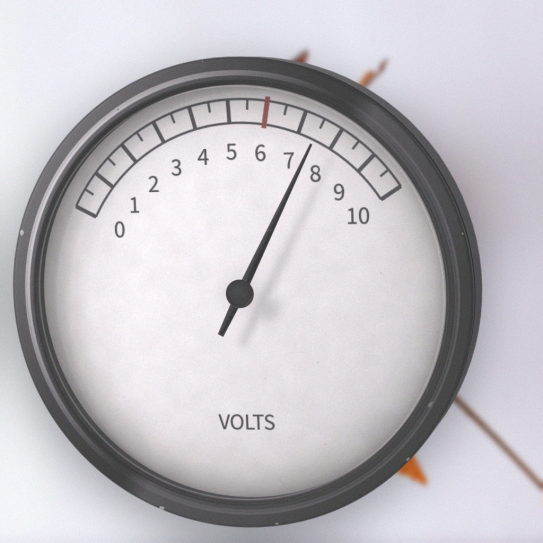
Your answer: 7.5 V
